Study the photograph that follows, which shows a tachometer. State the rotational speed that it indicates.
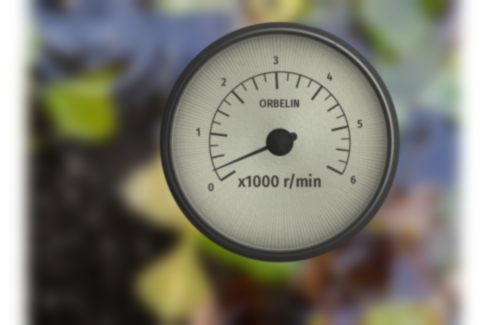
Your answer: 250 rpm
